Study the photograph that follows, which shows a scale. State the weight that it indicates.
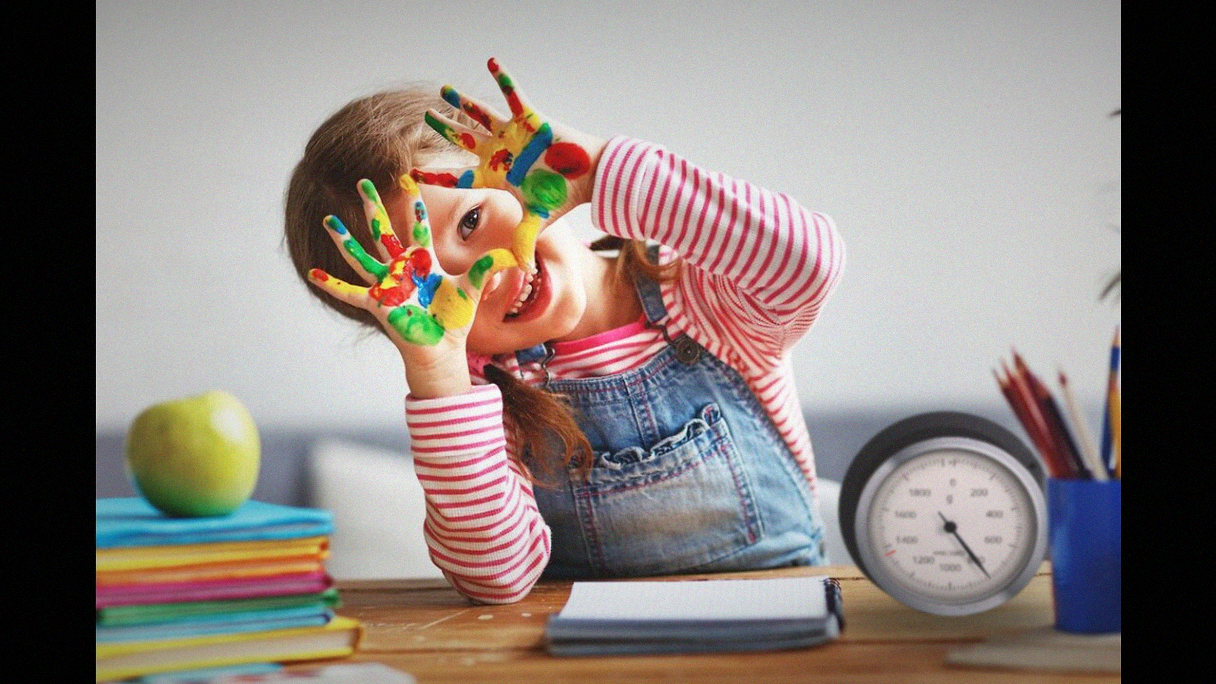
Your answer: 800 g
